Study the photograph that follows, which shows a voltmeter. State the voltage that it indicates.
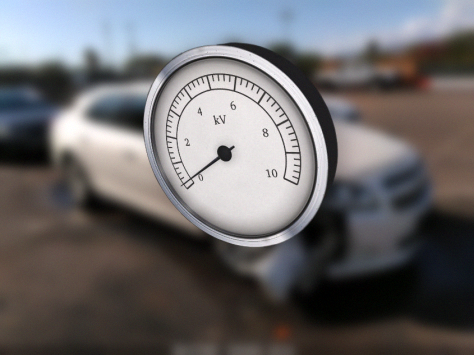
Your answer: 0.2 kV
